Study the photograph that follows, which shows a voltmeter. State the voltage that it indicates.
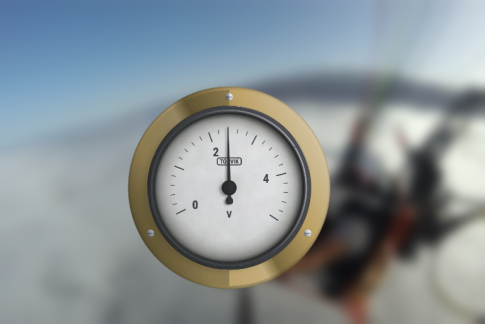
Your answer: 2.4 V
